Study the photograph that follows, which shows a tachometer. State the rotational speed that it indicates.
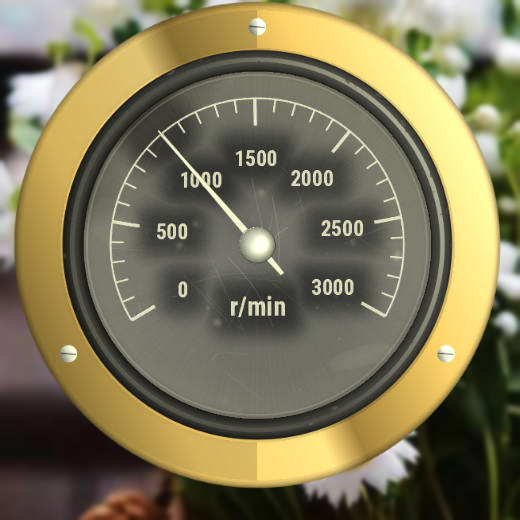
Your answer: 1000 rpm
